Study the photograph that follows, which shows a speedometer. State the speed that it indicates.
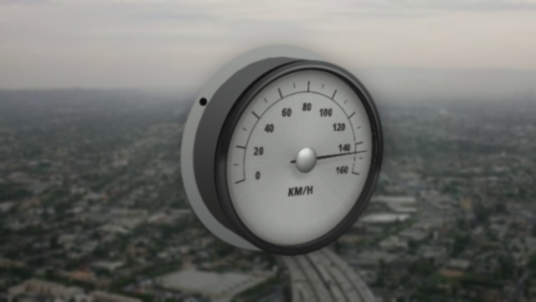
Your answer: 145 km/h
